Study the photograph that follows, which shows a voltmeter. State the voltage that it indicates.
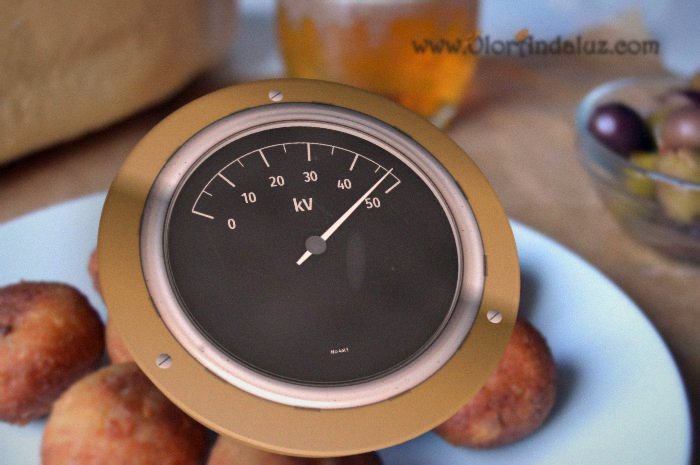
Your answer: 47.5 kV
